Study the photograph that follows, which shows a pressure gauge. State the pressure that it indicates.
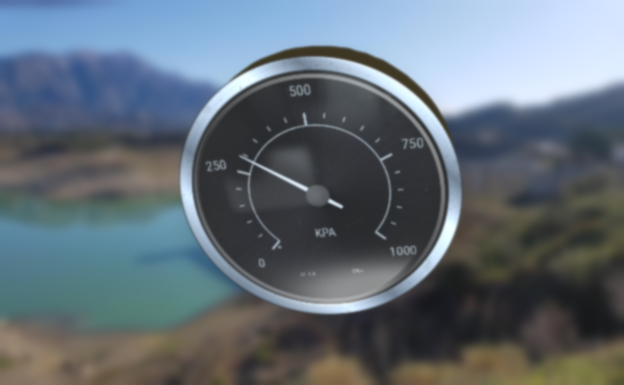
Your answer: 300 kPa
